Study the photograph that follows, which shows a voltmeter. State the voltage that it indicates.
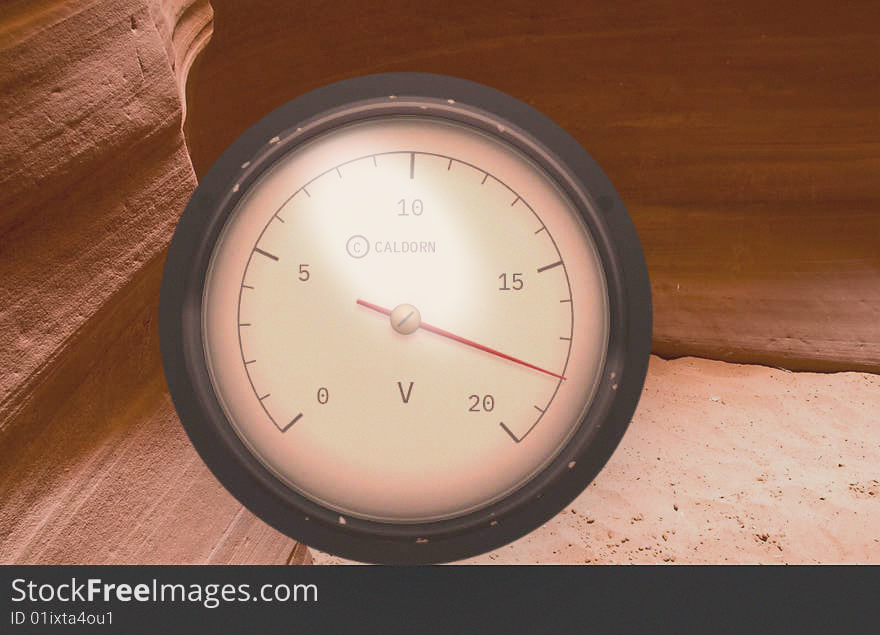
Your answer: 18 V
